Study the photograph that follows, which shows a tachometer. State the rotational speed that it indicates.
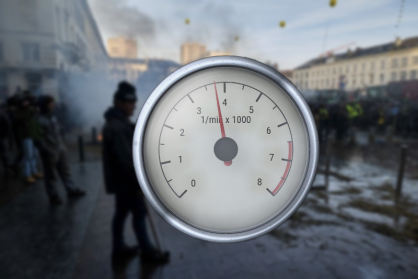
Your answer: 3750 rpm
